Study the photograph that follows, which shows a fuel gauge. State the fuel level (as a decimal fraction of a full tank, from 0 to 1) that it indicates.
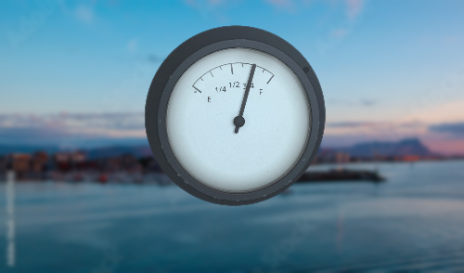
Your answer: 0.75
